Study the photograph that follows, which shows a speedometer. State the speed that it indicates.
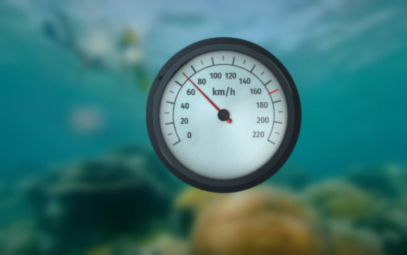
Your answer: 70 km/h
